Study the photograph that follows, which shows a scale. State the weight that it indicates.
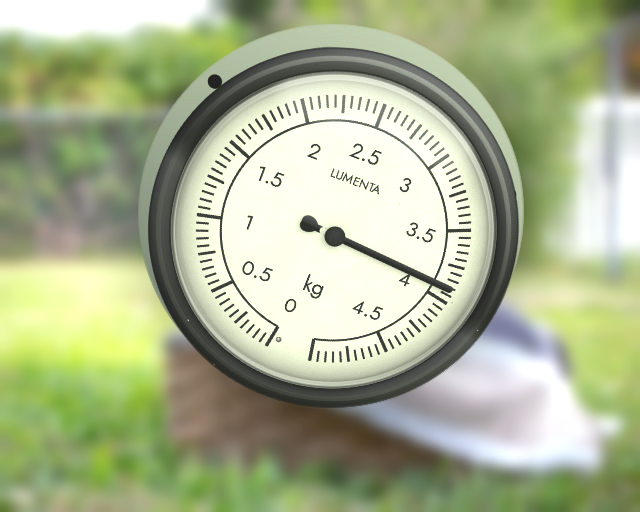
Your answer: 3.9 kg
